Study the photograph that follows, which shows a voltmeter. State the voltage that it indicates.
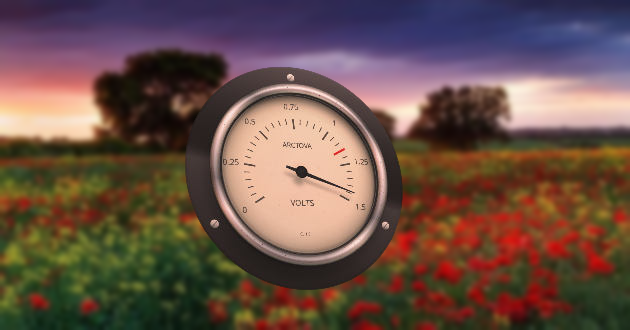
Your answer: 1.45 V
